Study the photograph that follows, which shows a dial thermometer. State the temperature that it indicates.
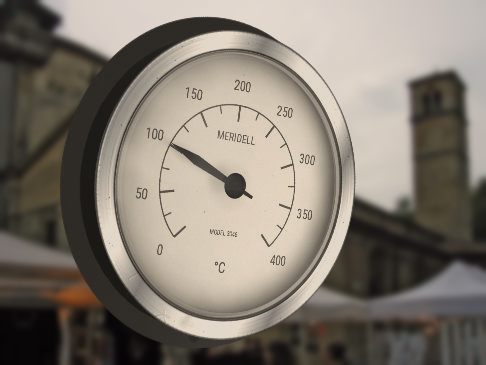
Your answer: 100 °C
